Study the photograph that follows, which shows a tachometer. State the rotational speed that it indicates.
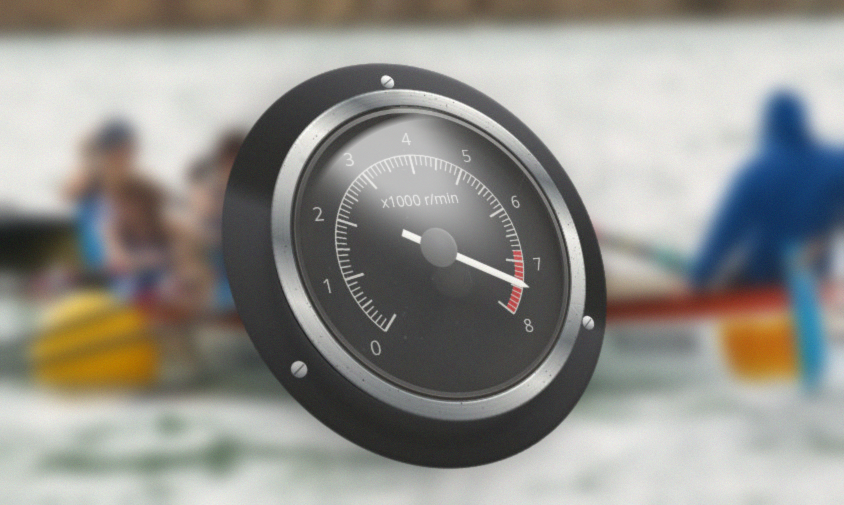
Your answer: 7500 rpm
